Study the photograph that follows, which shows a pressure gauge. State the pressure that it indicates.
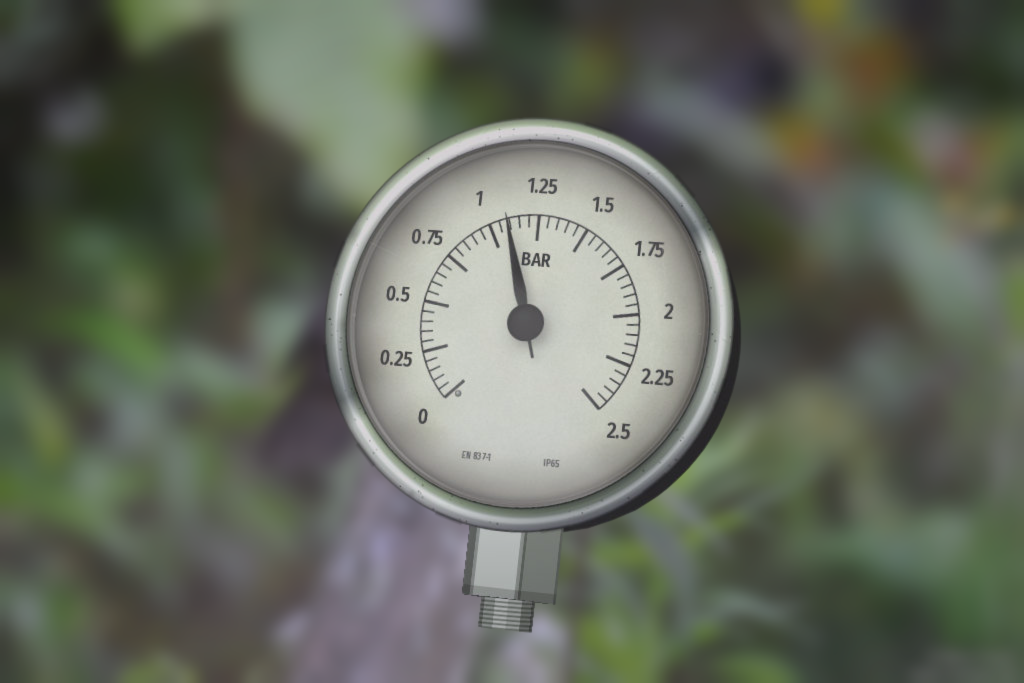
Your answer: 1.1 bar
